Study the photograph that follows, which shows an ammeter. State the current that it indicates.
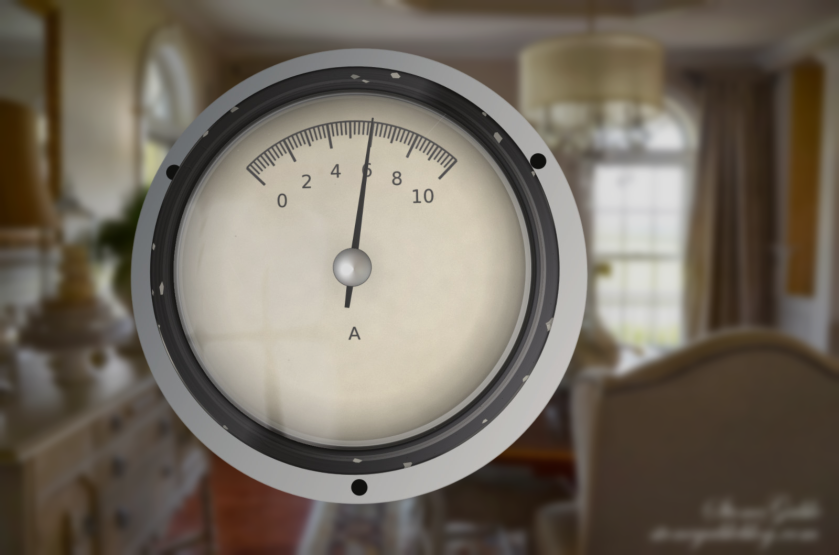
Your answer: 6 A
